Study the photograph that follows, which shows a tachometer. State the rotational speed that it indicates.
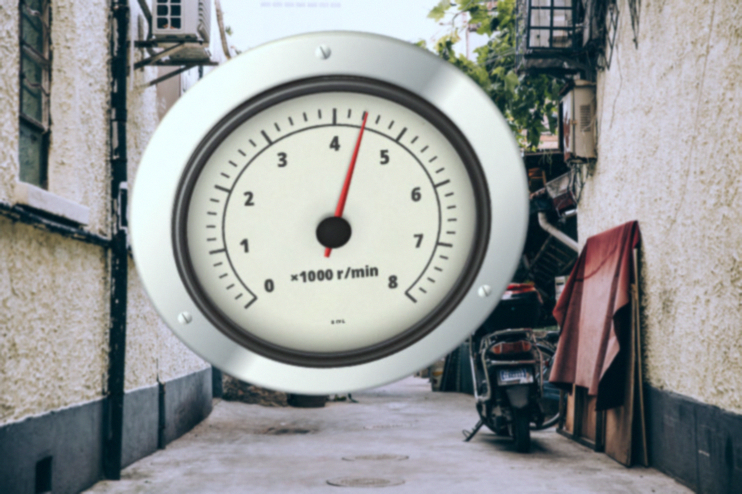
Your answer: 4400 rpm
